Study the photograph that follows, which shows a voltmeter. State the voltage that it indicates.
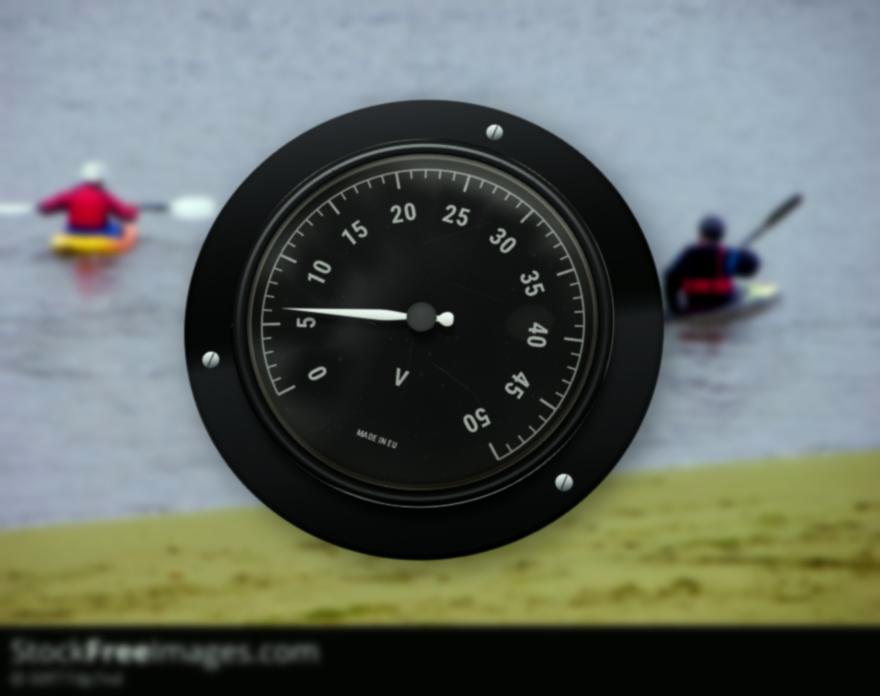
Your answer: 6 V
